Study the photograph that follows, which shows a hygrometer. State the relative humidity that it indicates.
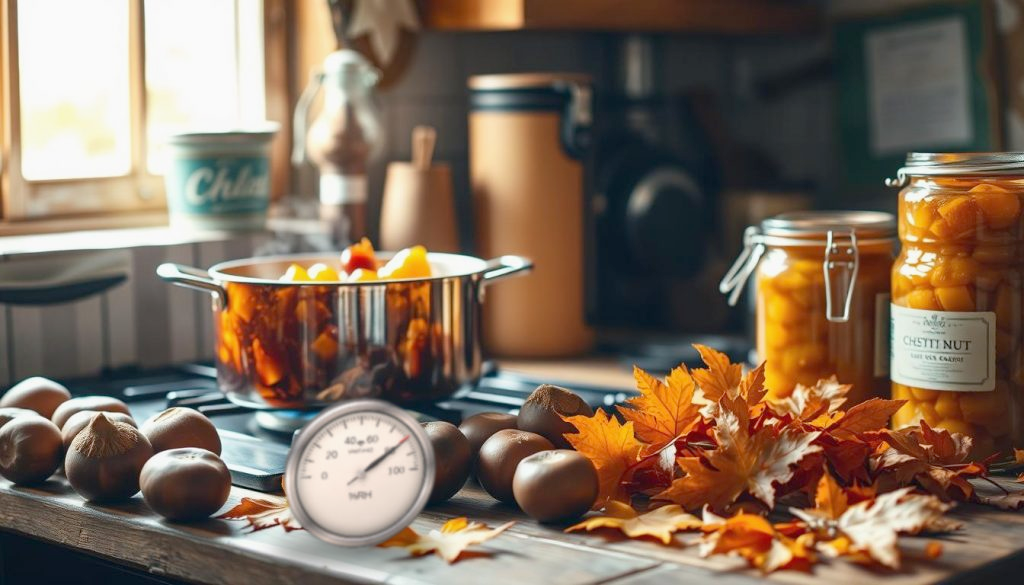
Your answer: 80 %
